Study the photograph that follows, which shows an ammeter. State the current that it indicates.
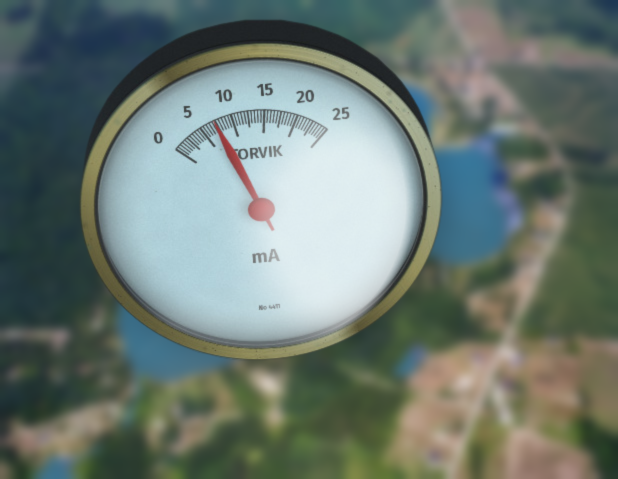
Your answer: 7.5 mA
